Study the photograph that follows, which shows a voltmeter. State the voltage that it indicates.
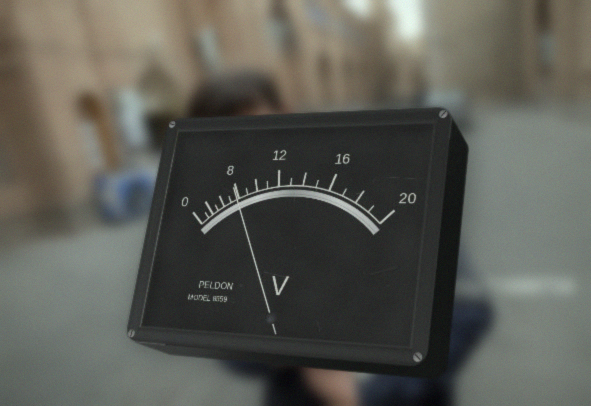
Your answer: 8 V
